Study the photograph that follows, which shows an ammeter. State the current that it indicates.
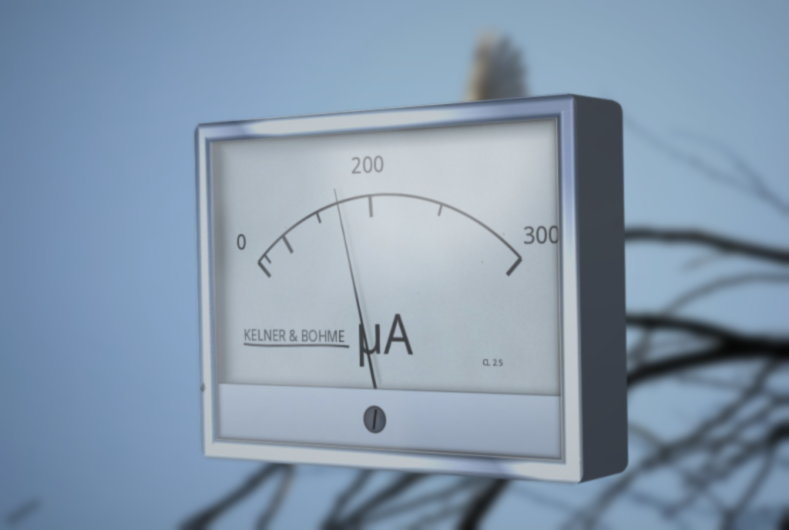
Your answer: 175 µA
